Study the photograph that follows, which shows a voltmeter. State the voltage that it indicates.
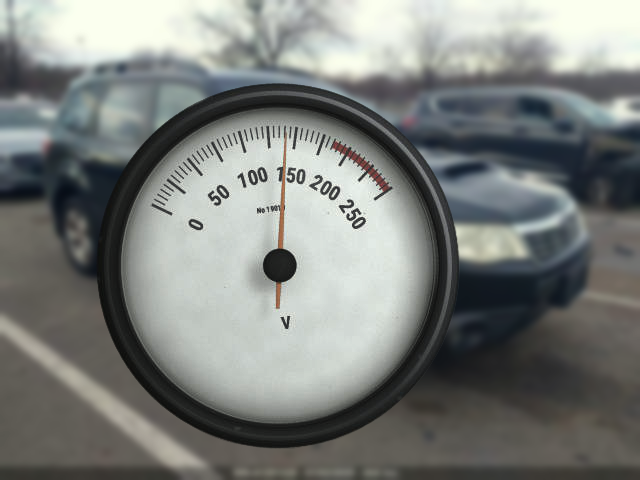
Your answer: 140 V
